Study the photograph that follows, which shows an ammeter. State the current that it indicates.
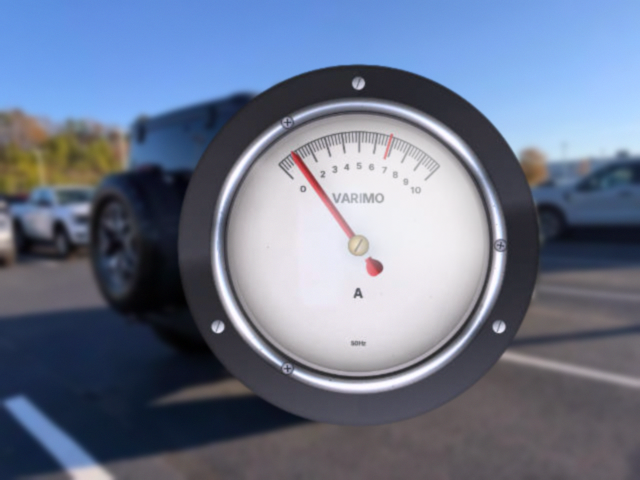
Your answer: 1 A
